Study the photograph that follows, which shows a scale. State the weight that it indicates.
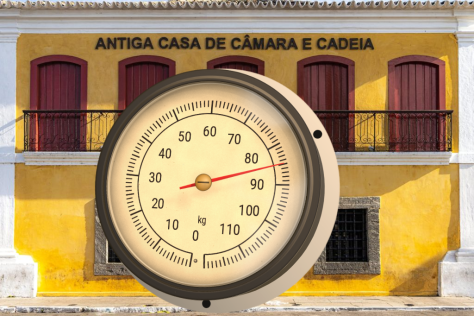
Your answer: 85 kg
